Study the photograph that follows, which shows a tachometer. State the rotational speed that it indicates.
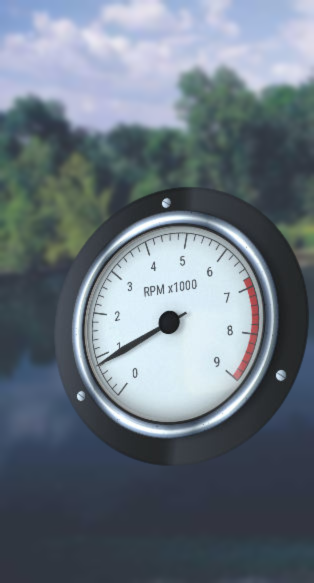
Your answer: 800 rpm
